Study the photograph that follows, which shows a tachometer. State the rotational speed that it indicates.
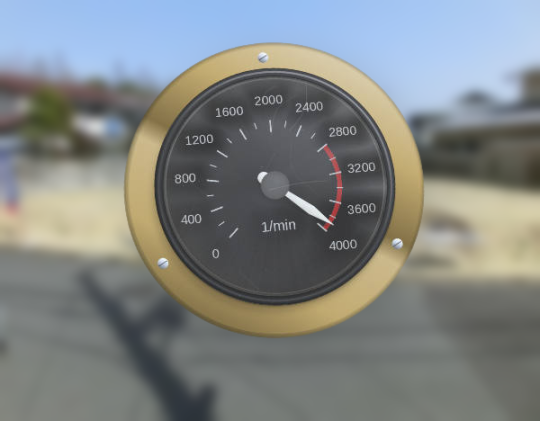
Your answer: 3900 rpm
